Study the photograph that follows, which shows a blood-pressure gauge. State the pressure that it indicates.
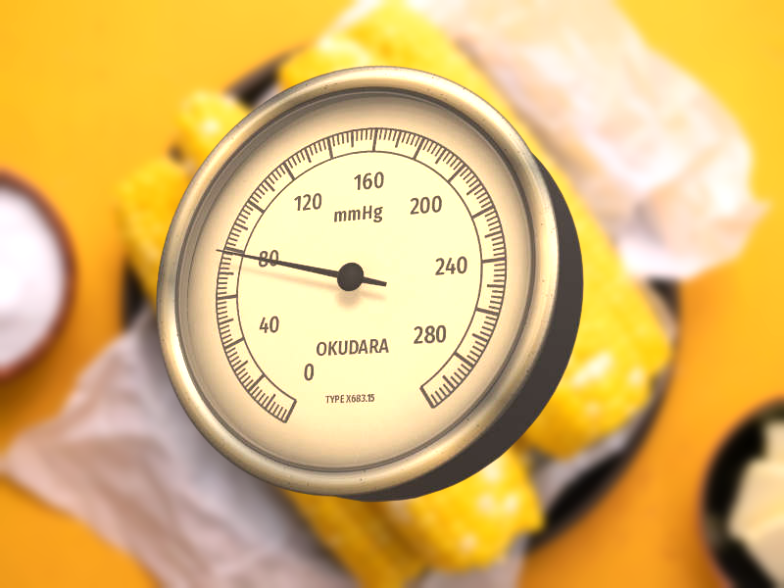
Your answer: 78 mmHg
